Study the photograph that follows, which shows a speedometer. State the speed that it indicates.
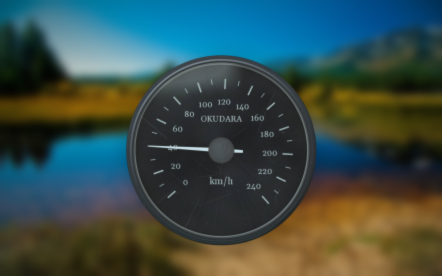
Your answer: 40 km/h
